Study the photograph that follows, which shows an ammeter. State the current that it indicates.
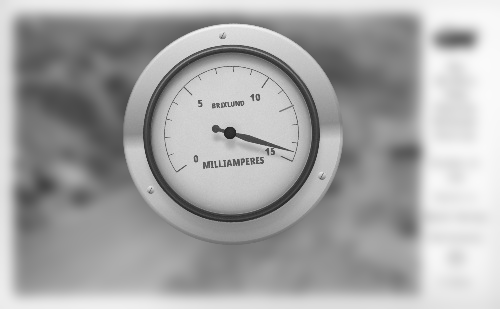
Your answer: 14.5 mA
